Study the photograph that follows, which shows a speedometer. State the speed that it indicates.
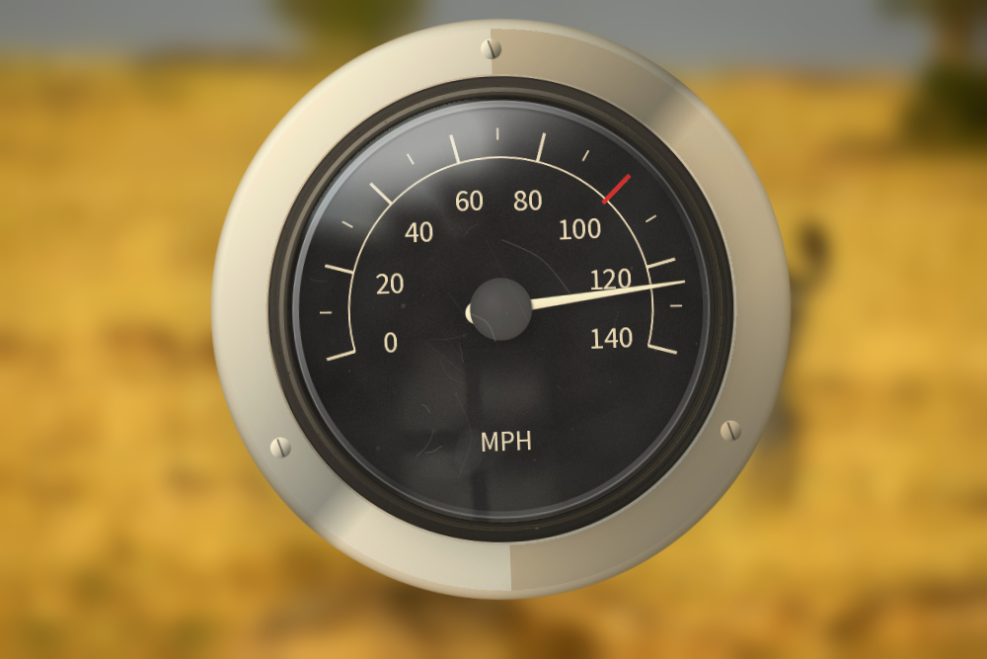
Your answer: 125 mph
